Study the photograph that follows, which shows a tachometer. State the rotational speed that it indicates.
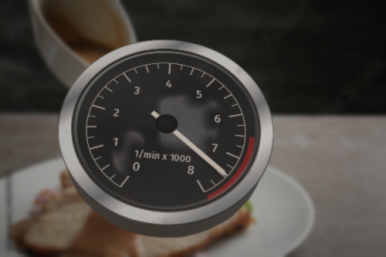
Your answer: 7500 rpm
